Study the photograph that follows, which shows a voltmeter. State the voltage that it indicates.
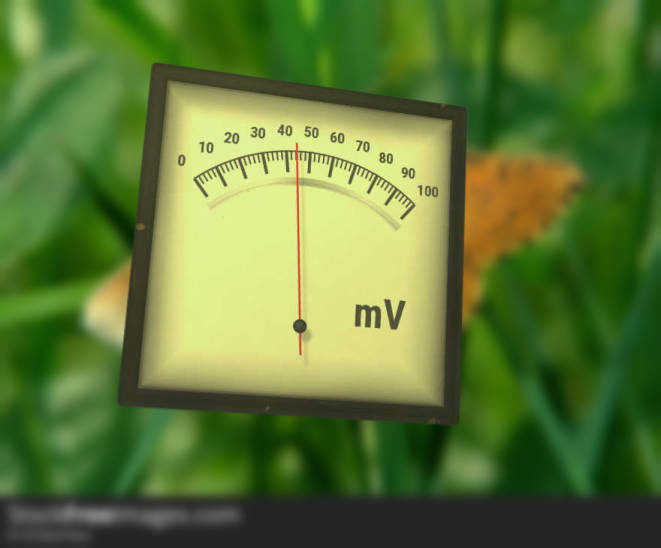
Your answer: 44 mV
